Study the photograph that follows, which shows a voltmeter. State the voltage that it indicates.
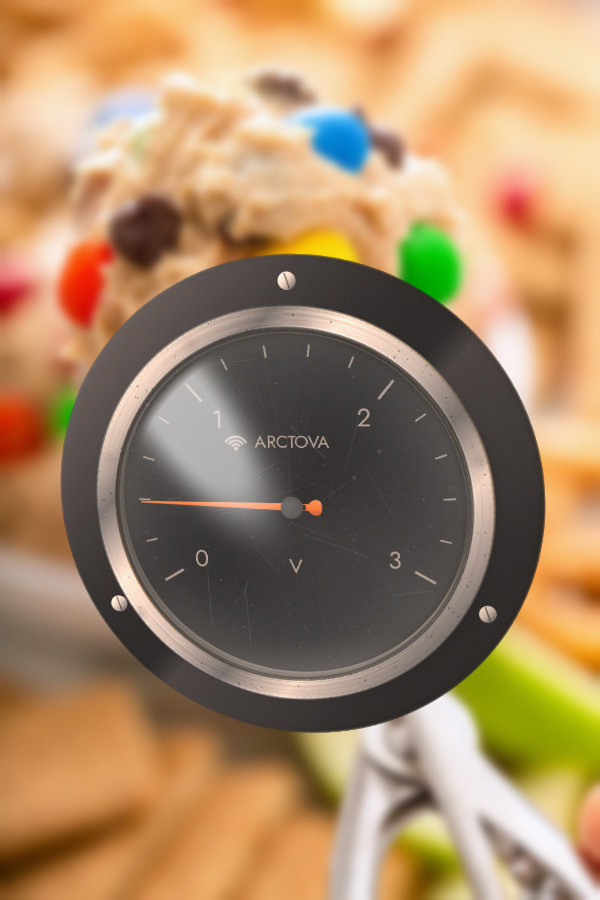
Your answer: 0.4 V
